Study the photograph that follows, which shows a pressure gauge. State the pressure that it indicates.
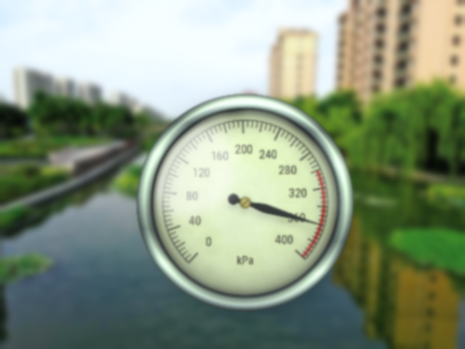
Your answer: 360 kPa
